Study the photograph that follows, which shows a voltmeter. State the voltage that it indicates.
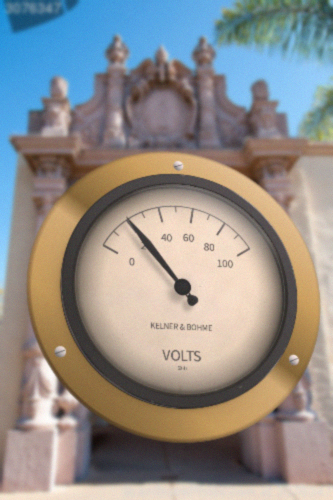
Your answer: 20 V
